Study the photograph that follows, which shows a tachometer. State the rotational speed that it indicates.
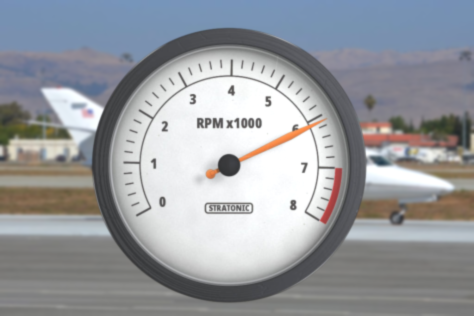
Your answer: 6100 rpm
